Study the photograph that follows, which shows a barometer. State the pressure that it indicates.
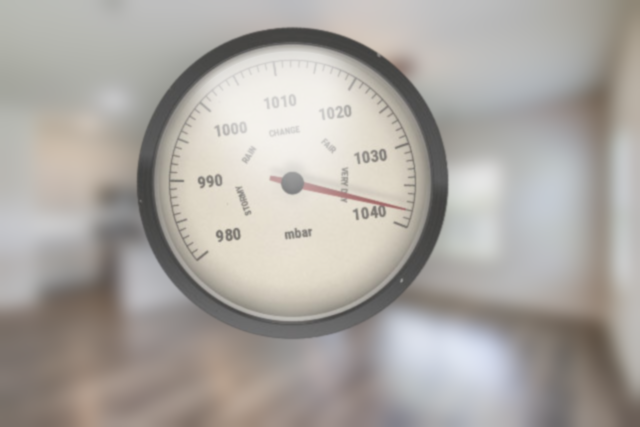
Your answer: 1038 mbar
